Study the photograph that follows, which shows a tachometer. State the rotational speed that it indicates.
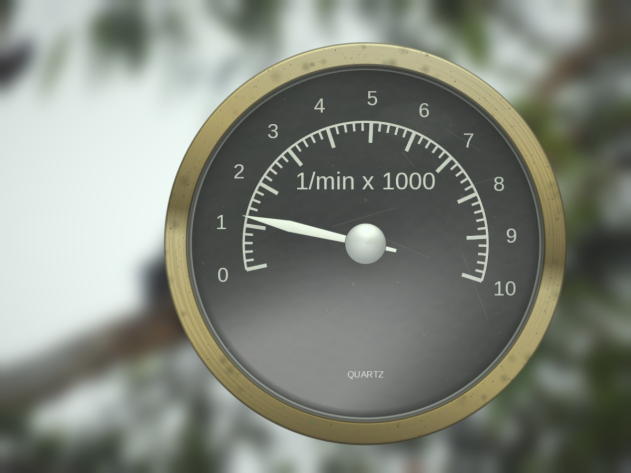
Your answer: 1200 rpm
